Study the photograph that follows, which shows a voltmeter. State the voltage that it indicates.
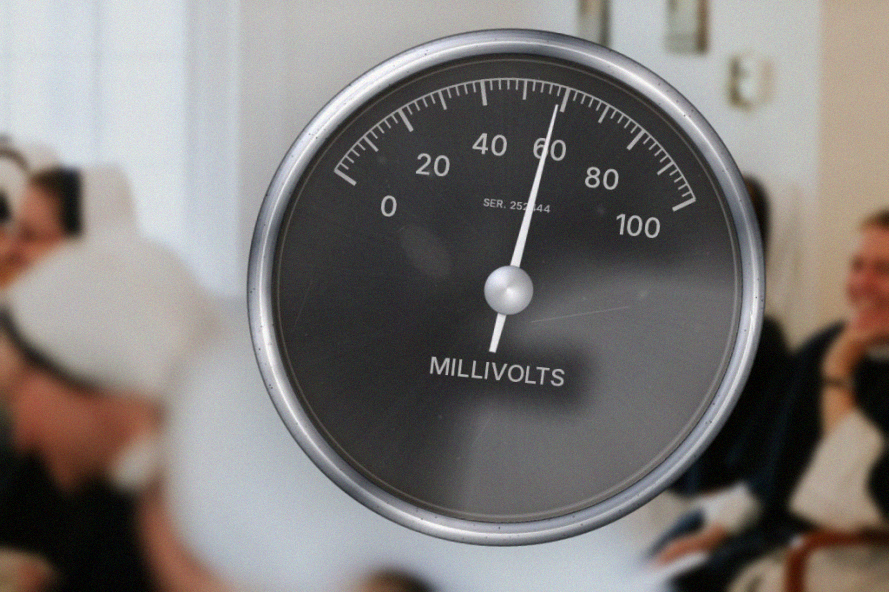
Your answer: 58 mV
